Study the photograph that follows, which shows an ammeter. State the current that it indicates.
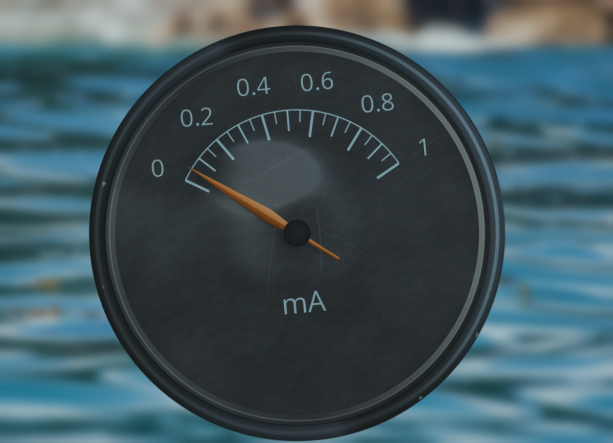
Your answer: 0.05 mA
